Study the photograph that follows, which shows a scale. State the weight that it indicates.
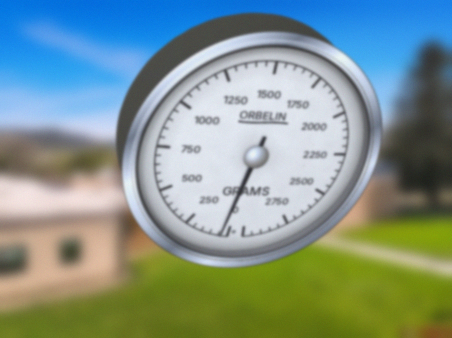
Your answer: 50 g
